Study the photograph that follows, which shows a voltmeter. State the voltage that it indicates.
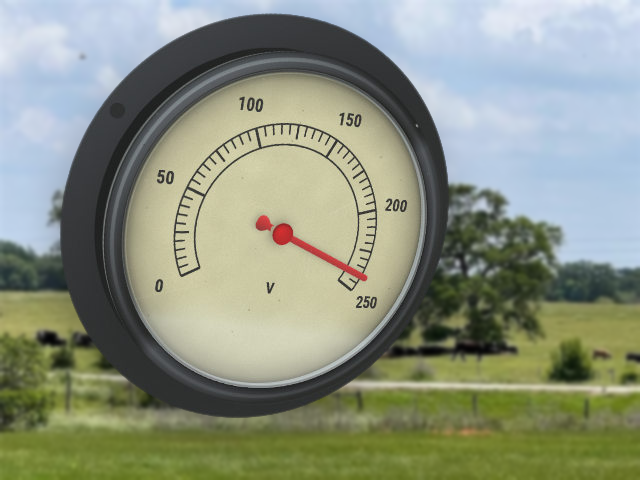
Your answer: 240 V
